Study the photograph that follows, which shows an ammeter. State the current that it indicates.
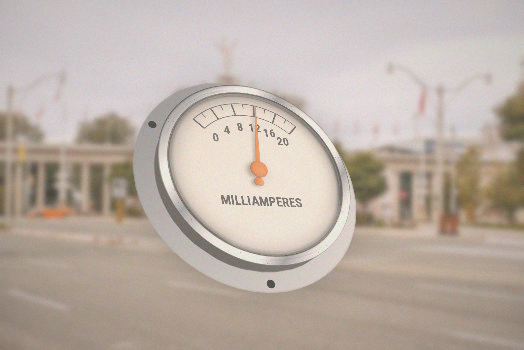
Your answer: 12 mA
